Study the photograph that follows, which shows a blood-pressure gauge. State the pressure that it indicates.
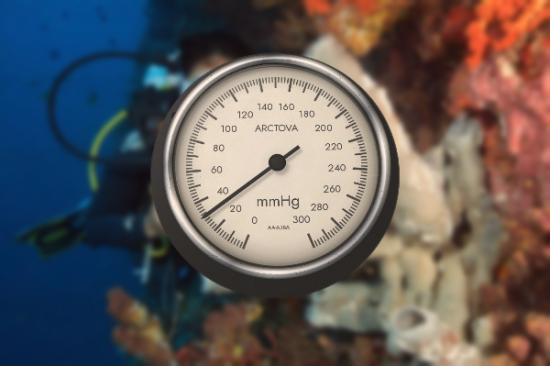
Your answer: 30 mmHg
